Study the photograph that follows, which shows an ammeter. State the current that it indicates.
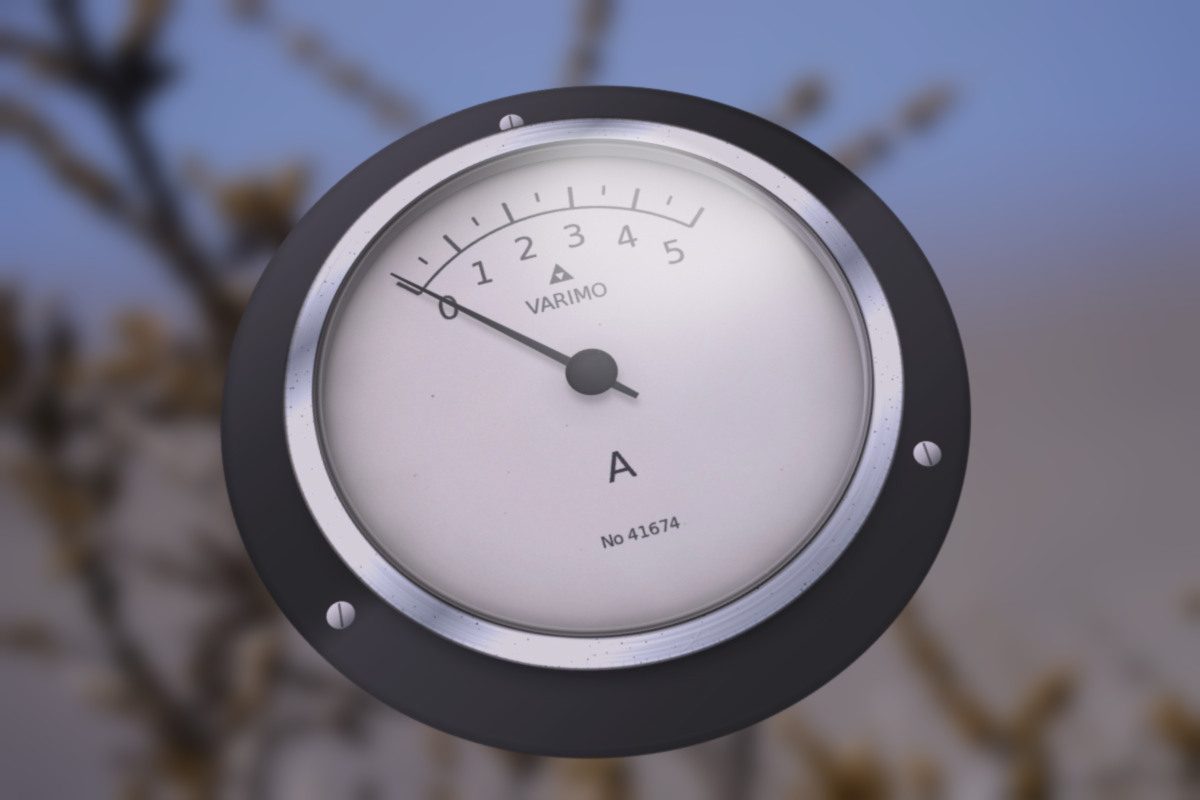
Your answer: 0 A
